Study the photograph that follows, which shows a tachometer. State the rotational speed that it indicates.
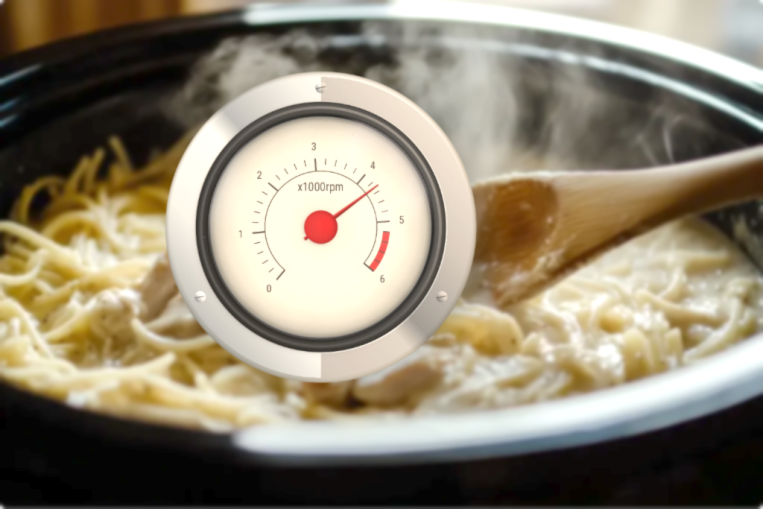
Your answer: 4300 rpm
